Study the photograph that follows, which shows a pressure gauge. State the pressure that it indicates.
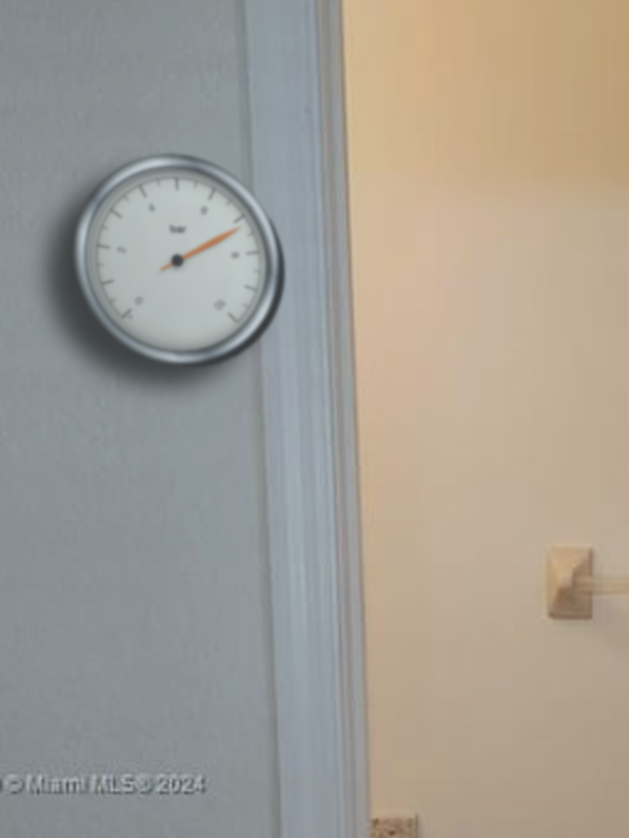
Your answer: 7.25 bar
